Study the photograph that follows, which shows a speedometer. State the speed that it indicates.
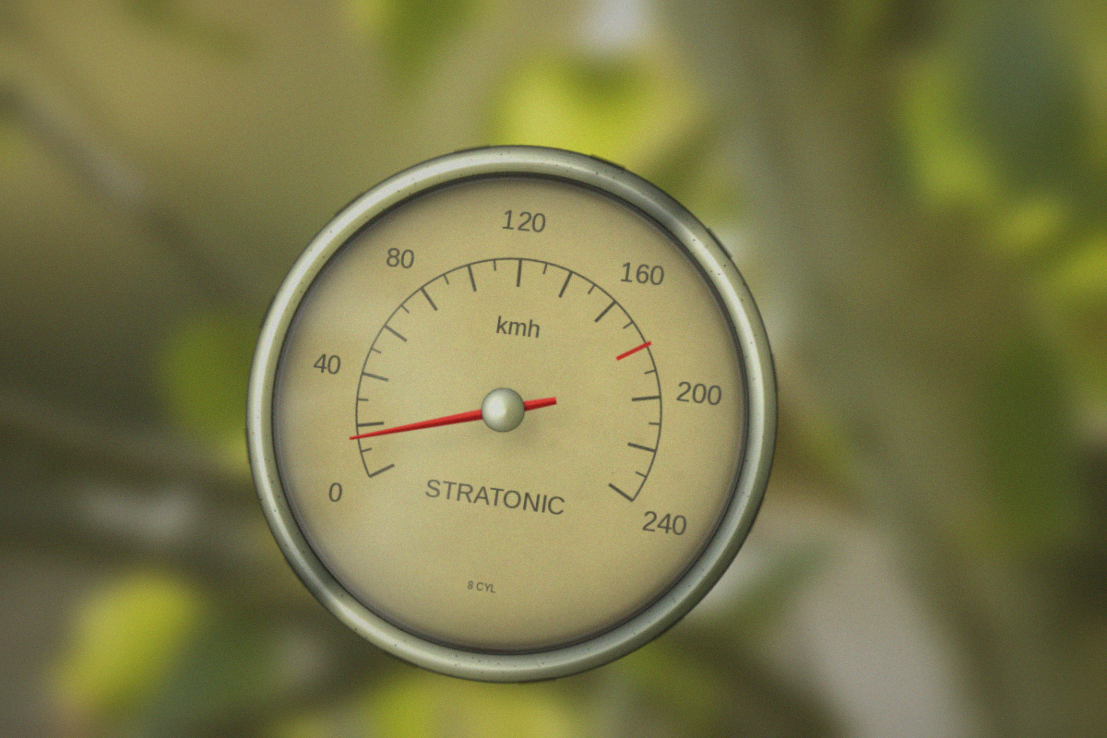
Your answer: 15 km/h
